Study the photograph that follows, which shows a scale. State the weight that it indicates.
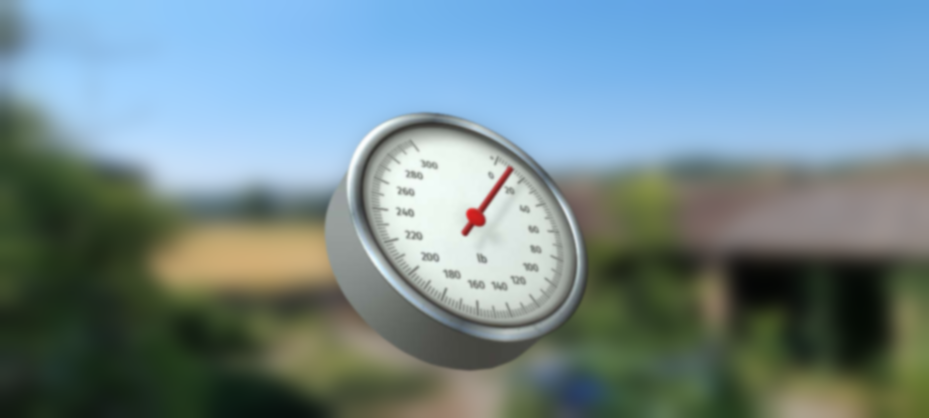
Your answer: 10 lb
